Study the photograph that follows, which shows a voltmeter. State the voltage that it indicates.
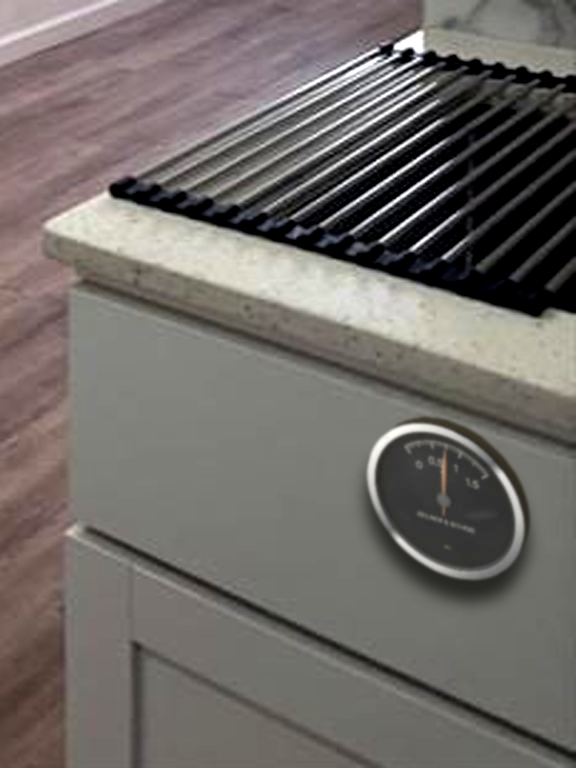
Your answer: 0.75 V
